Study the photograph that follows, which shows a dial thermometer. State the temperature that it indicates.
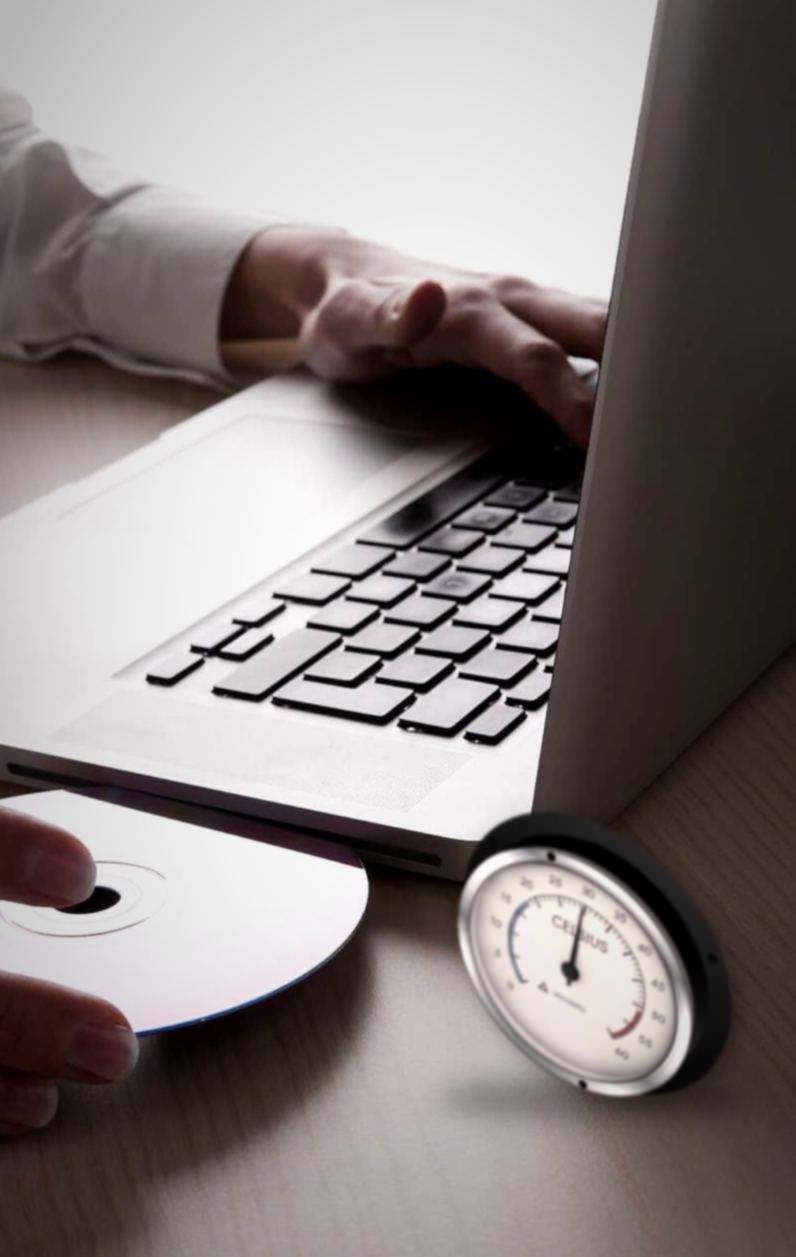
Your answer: 30 °C
